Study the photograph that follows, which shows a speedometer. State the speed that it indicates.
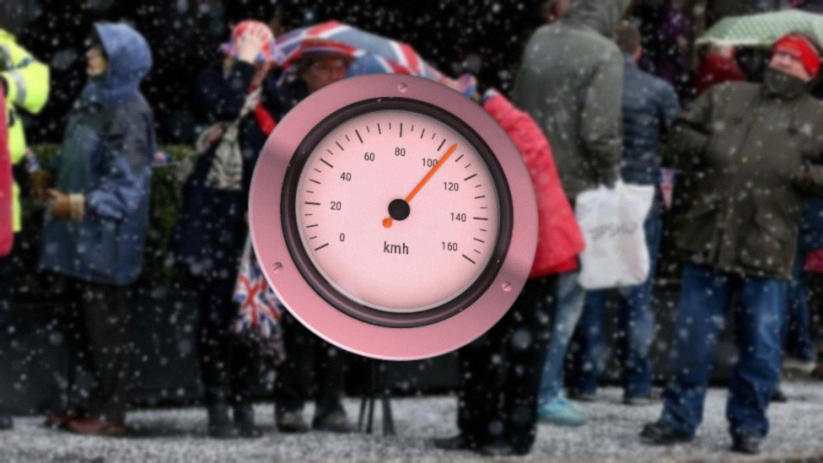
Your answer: 105 km/h
